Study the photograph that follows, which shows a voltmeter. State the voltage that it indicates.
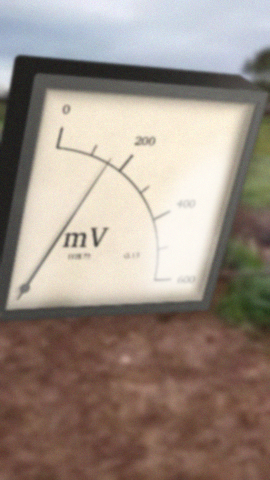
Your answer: 150 mV
